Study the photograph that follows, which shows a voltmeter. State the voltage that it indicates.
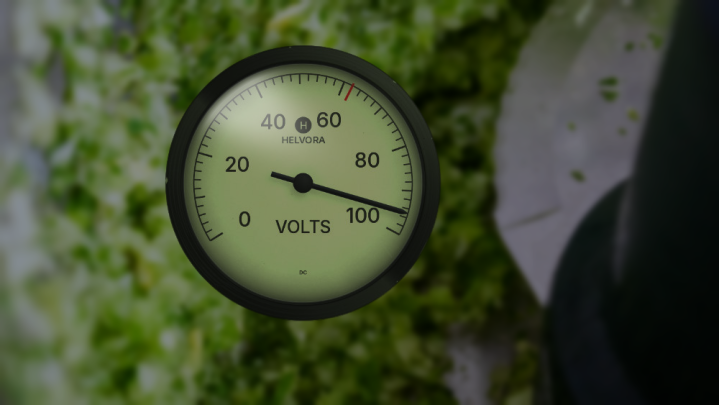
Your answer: 95 V
